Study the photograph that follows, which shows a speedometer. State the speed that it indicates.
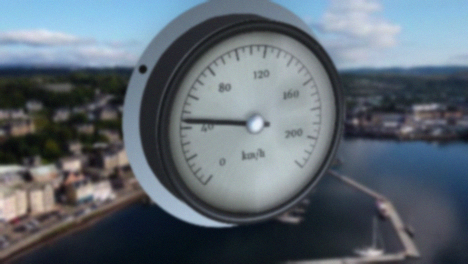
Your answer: 45 km/h
